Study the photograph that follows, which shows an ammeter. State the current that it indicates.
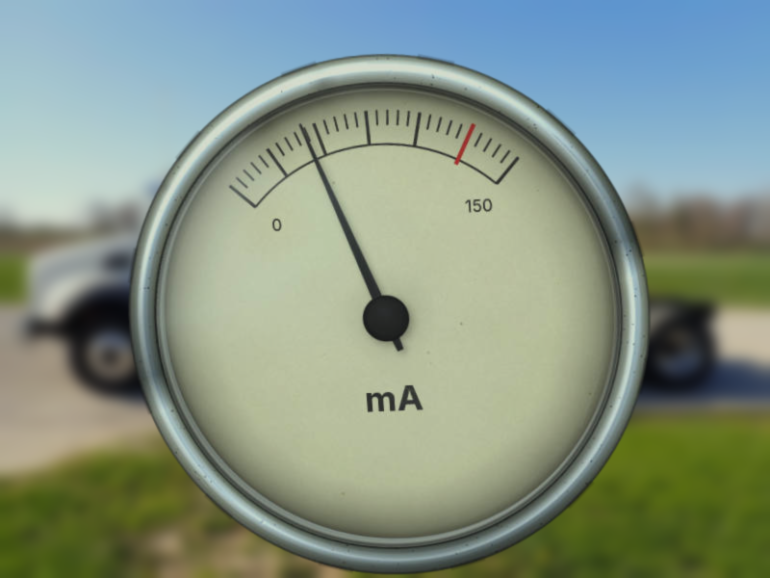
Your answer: 45 mA
